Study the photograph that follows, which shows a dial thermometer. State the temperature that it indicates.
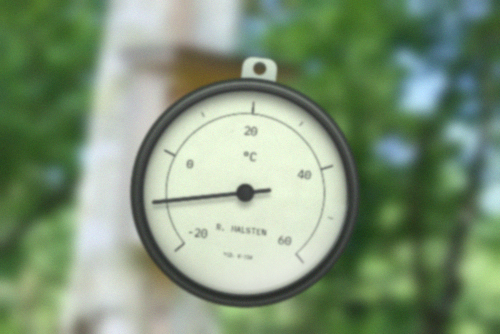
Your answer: -10 °C
